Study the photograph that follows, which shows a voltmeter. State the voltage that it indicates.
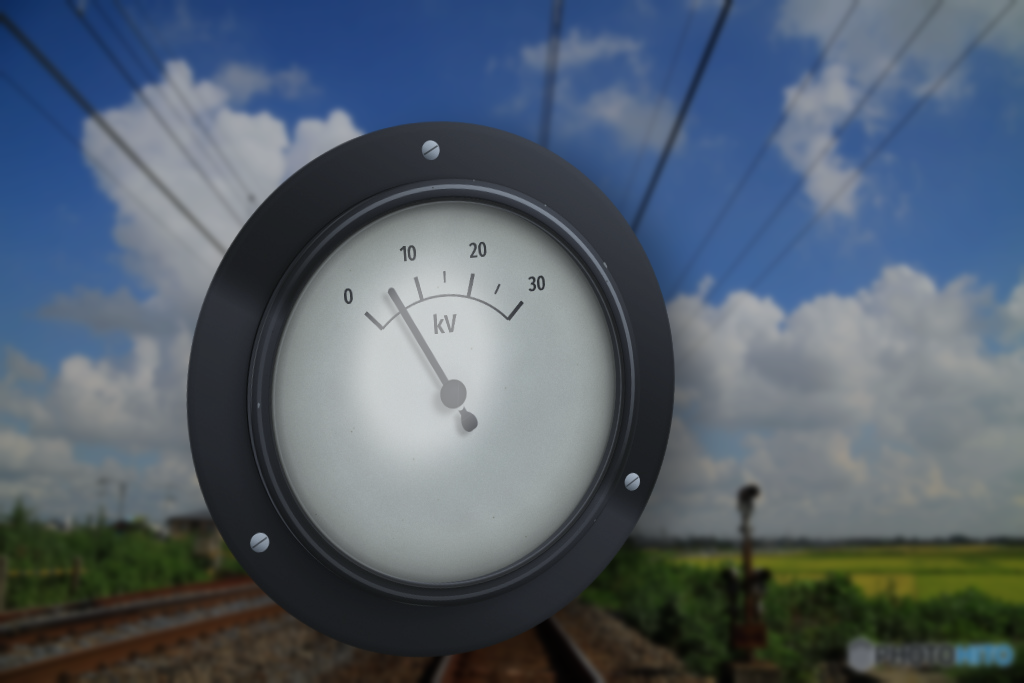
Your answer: 5 kV
